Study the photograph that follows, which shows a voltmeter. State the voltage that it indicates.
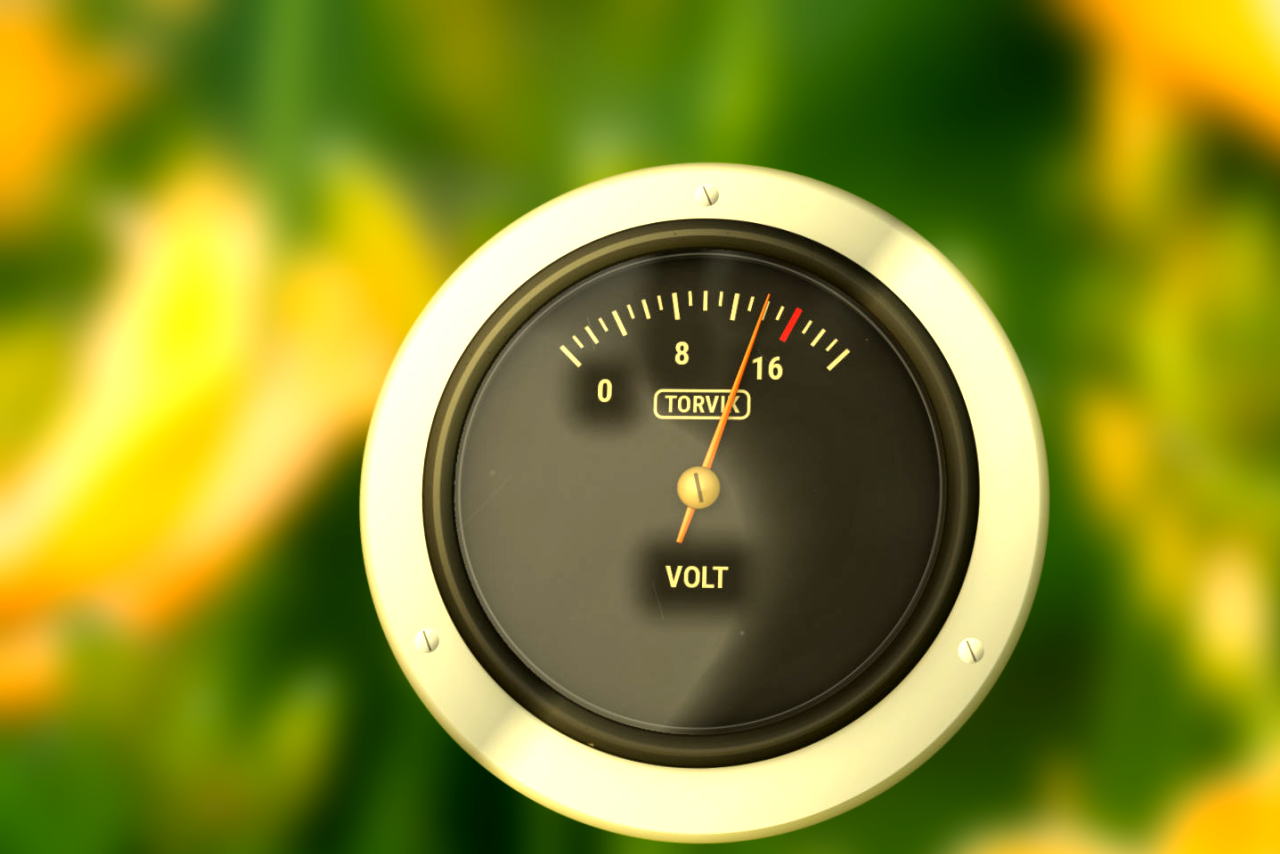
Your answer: 14 V
